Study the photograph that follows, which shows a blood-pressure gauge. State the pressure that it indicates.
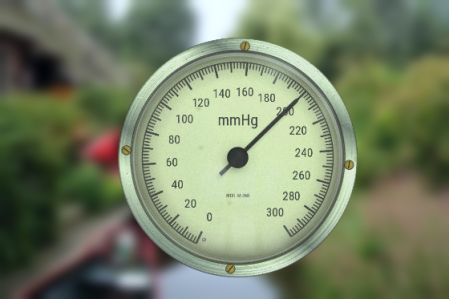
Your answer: 200 mmHg
